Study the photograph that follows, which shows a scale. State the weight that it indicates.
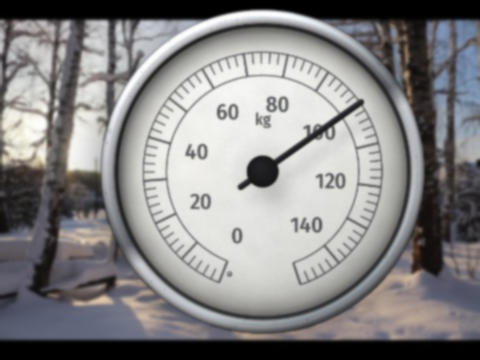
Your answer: 100 kg
